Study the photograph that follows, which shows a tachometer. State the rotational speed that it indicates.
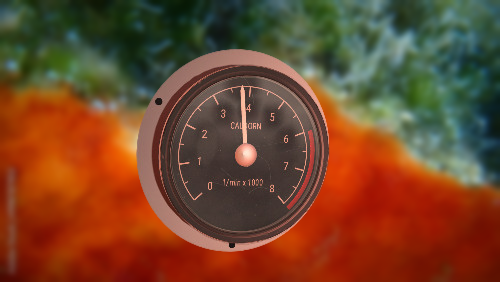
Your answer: 3750 rpm
